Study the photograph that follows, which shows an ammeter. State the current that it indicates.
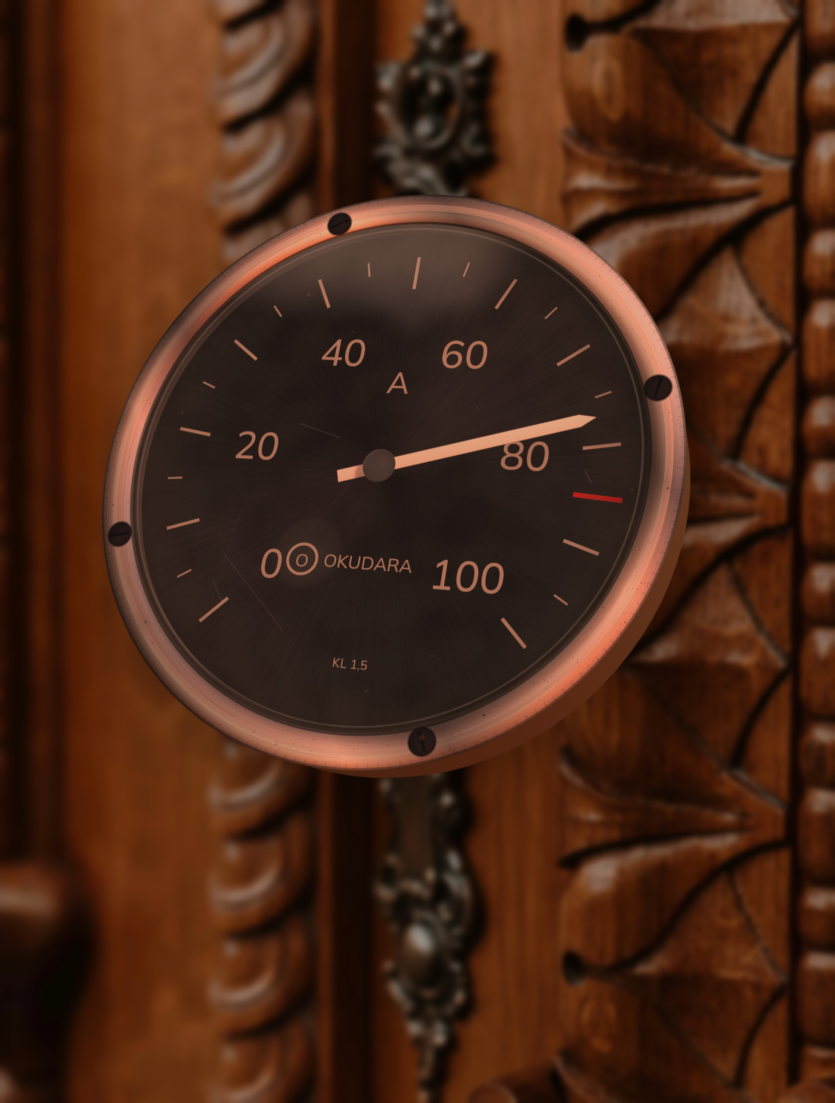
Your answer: 77.5 A
